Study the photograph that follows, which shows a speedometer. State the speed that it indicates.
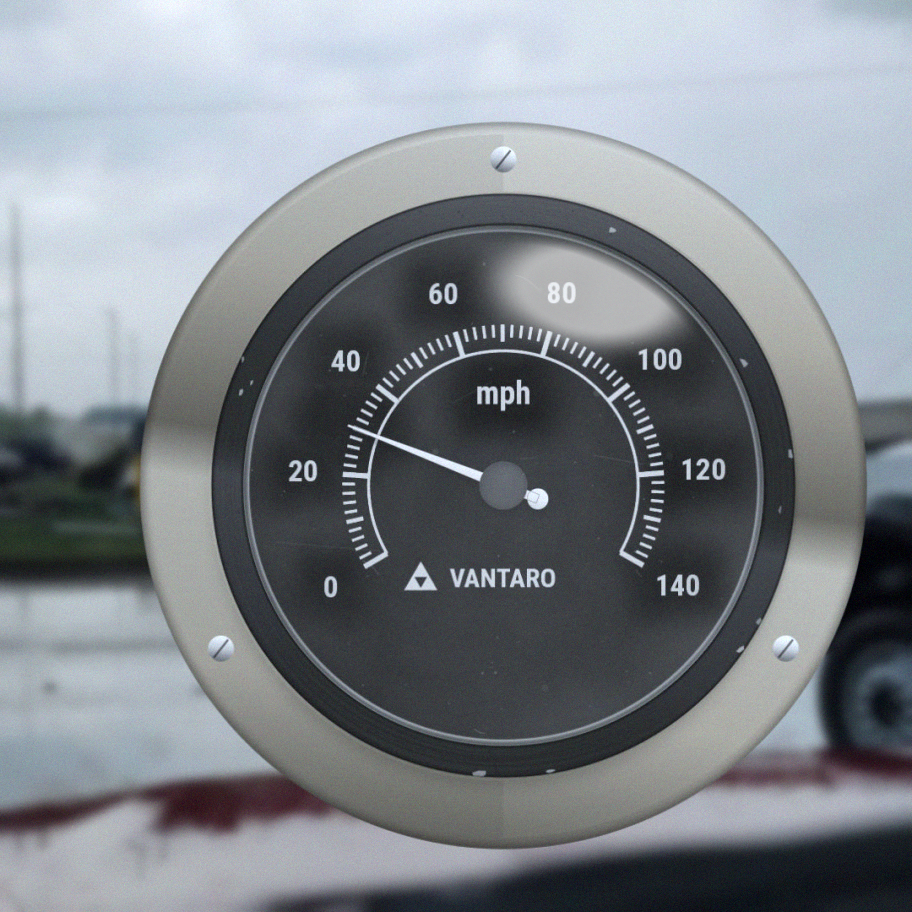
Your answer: 30 mph
